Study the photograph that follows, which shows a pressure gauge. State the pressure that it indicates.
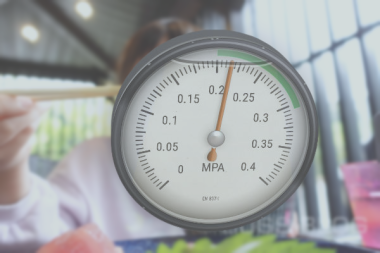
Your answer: 0.215 MPa
